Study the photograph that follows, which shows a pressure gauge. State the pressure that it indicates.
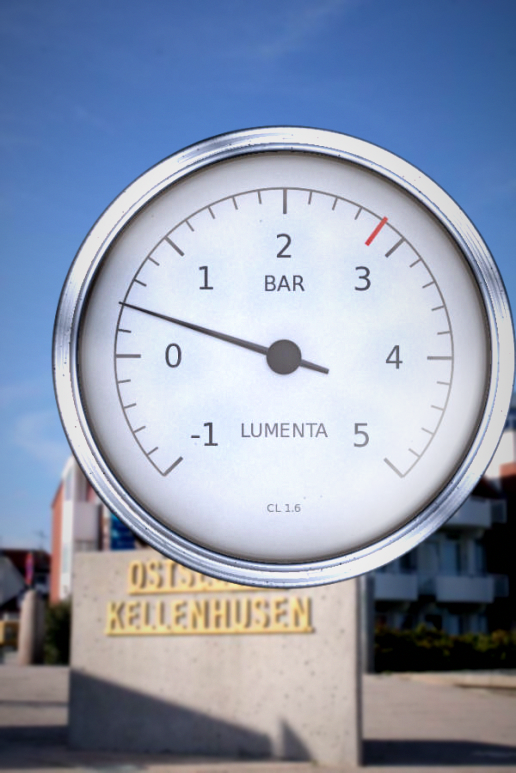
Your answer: 0.4 bar
